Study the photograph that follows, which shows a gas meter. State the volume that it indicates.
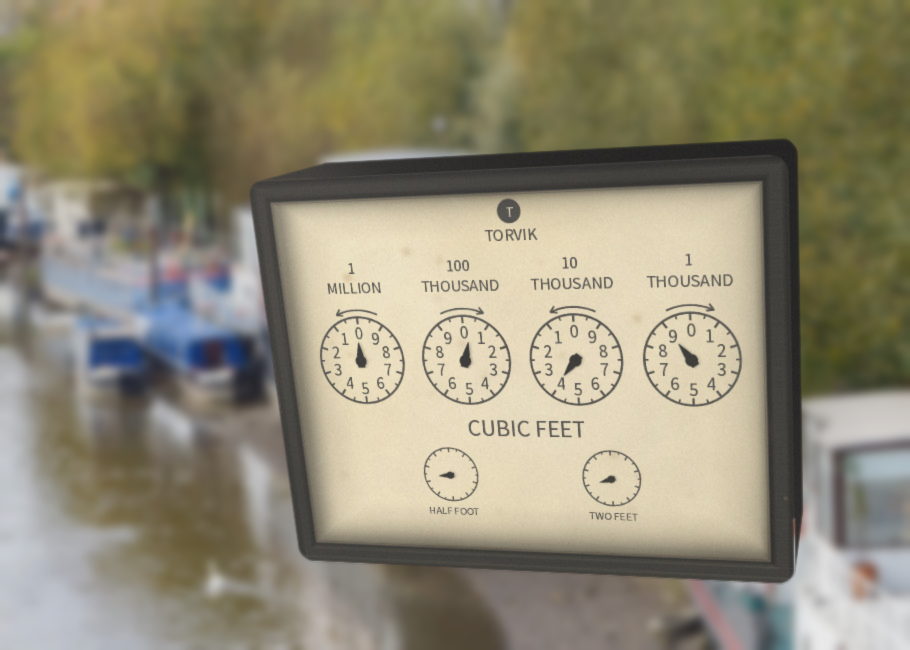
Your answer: 3900 ft³
